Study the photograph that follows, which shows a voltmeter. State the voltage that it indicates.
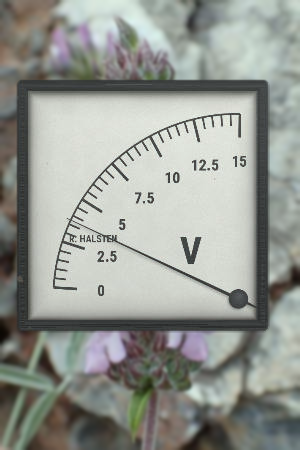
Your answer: 3.75 V
